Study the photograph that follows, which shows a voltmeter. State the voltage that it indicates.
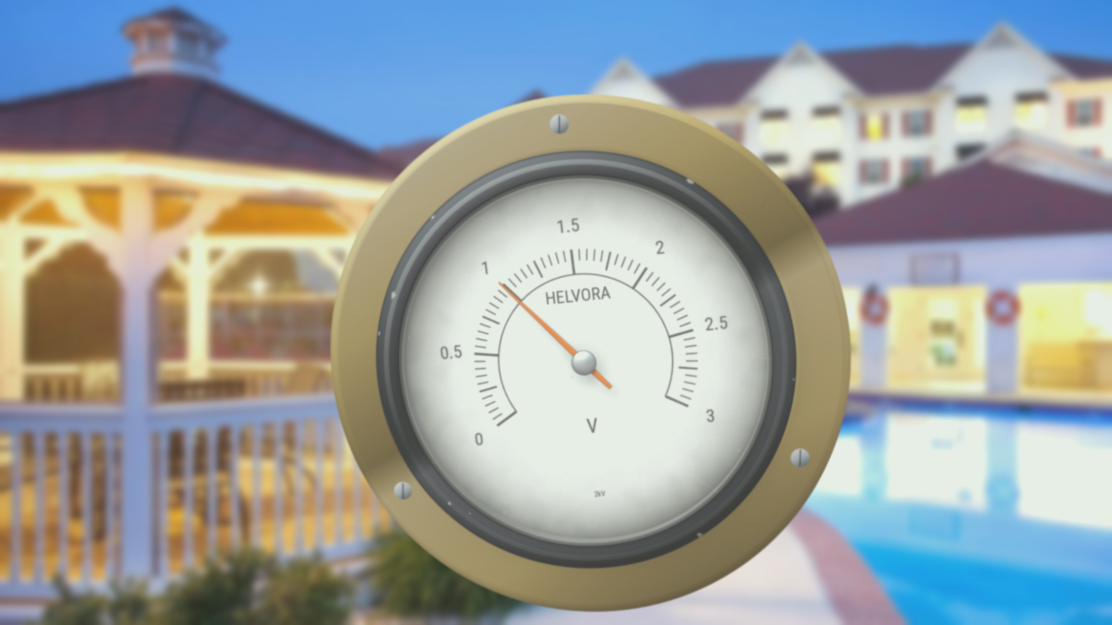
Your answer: 1 V
